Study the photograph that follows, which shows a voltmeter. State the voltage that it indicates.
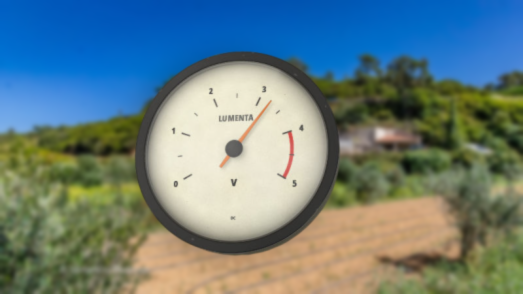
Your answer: 3.25 V
